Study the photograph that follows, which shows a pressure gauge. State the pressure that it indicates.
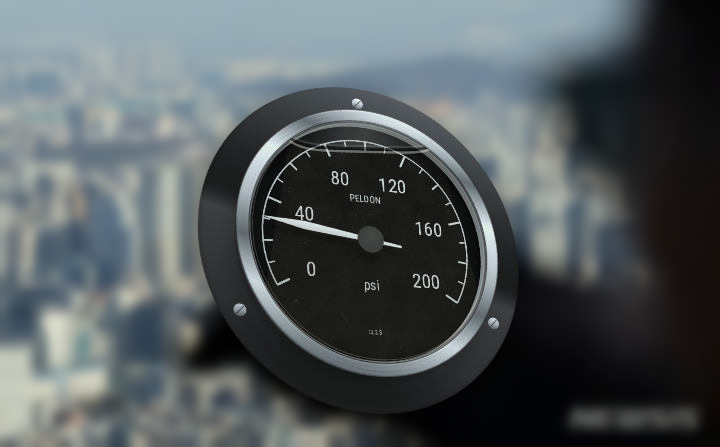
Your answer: 30 psi
